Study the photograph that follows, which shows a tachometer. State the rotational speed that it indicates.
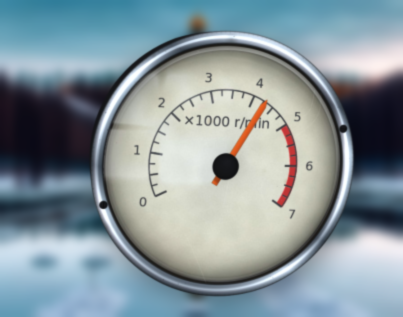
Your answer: 4250 rpm
